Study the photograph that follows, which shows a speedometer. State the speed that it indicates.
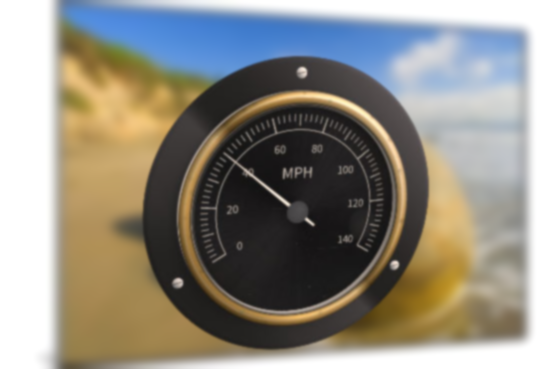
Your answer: 40 mph
